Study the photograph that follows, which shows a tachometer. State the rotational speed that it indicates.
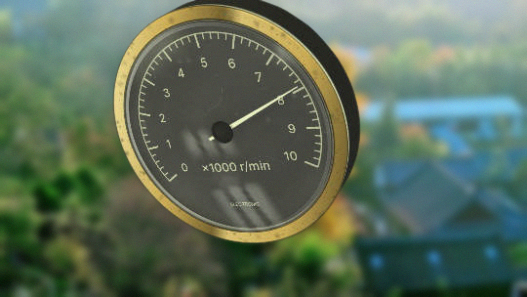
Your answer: 7900 rpm
